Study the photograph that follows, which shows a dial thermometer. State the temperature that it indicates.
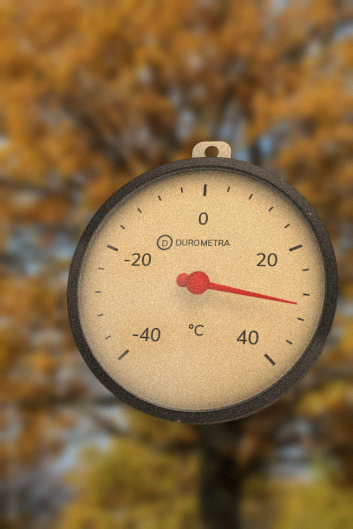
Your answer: 30 °C
